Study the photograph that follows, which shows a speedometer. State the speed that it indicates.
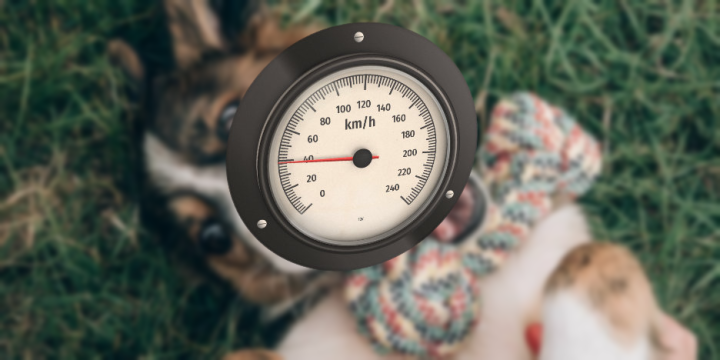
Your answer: 40 km/h
